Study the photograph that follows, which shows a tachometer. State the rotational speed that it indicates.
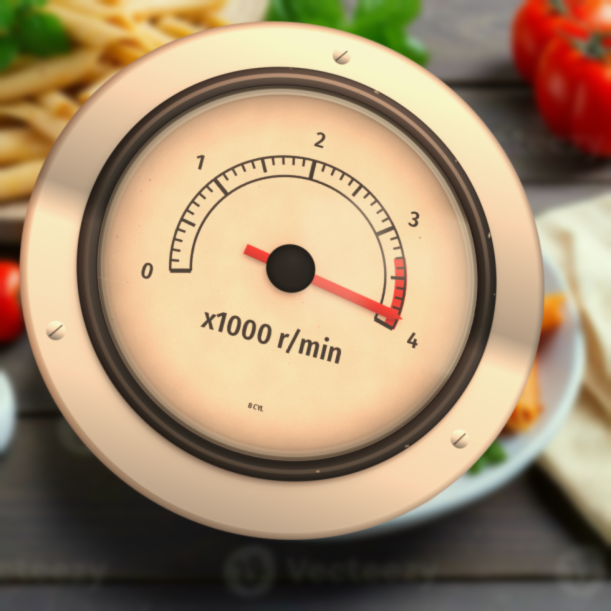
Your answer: 3900 rpm
